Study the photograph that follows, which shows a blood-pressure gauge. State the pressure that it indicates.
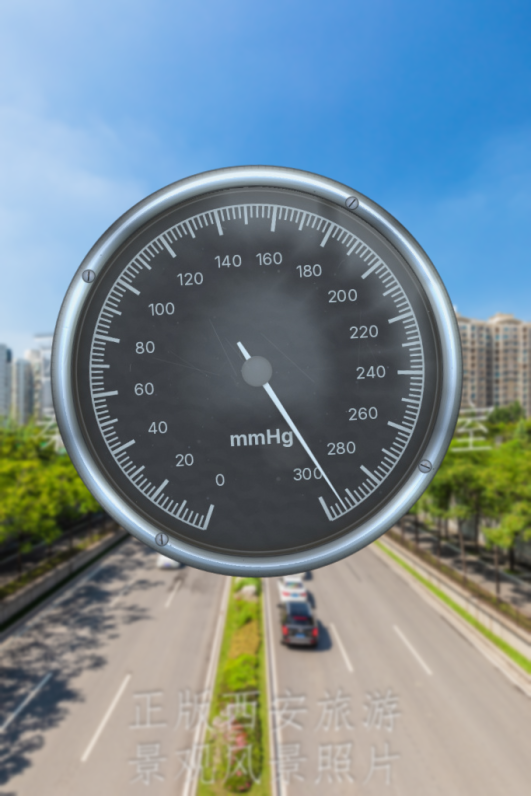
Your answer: 294 mmHg
